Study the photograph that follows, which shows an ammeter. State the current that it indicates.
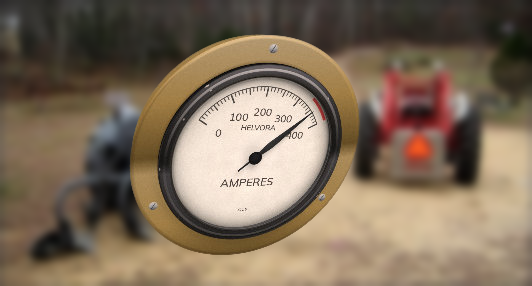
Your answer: 350 A
